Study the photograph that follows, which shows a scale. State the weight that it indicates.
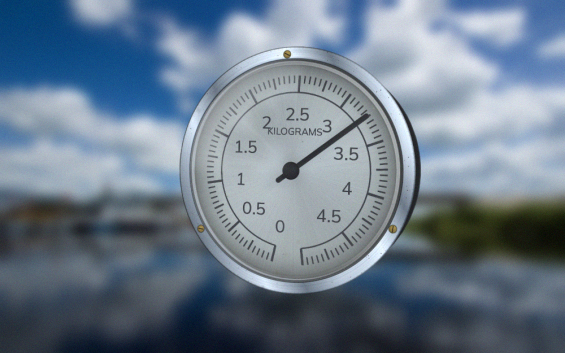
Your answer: 3.25 kg
